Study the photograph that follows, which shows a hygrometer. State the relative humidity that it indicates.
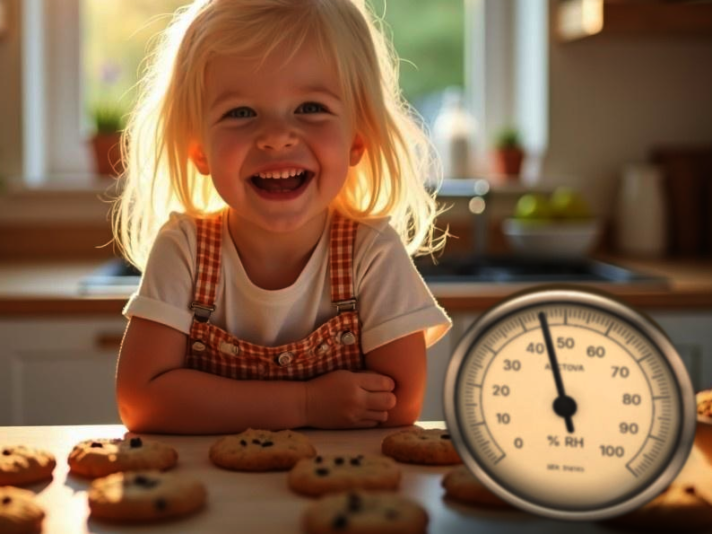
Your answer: 45 %
